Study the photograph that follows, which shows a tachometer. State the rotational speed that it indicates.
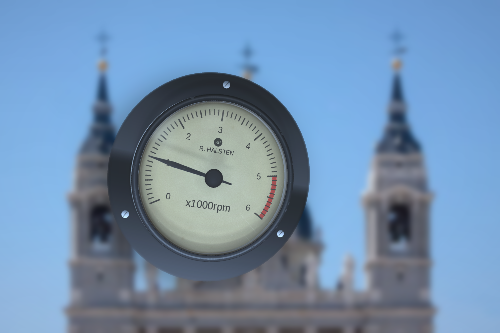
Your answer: 1000 rpm
